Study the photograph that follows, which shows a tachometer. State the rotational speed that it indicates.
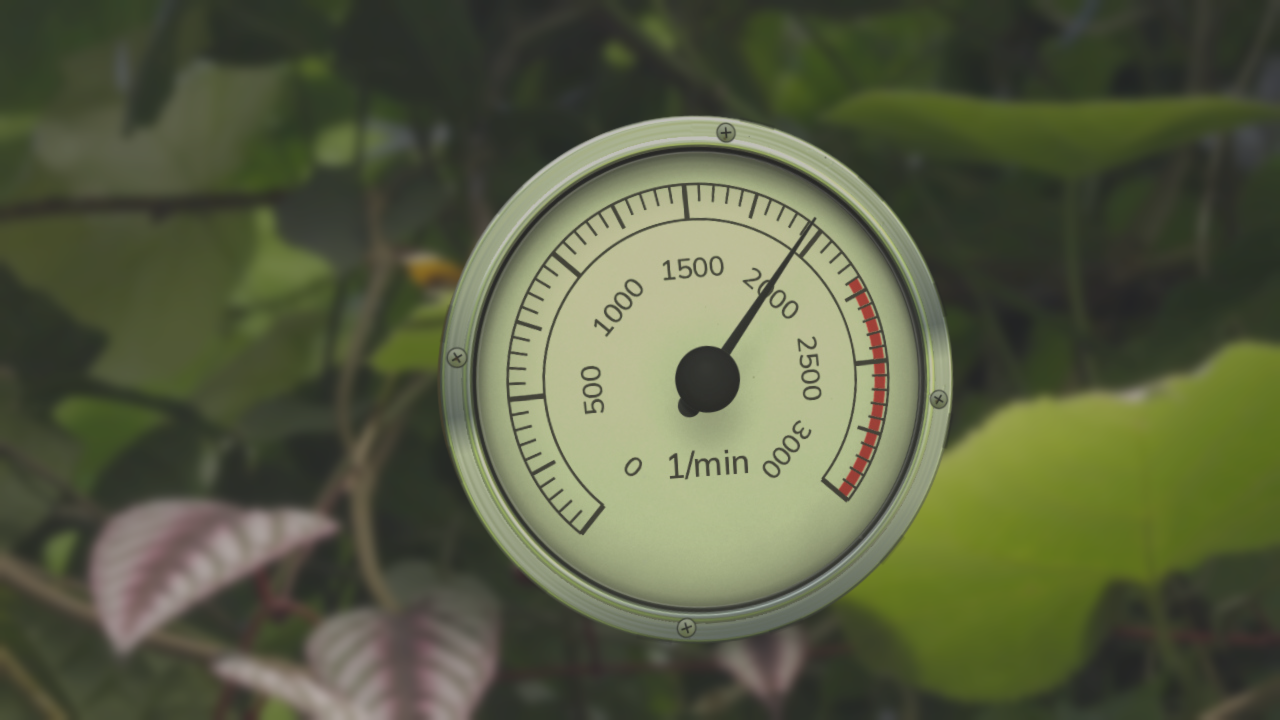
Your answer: 1950 rpm
